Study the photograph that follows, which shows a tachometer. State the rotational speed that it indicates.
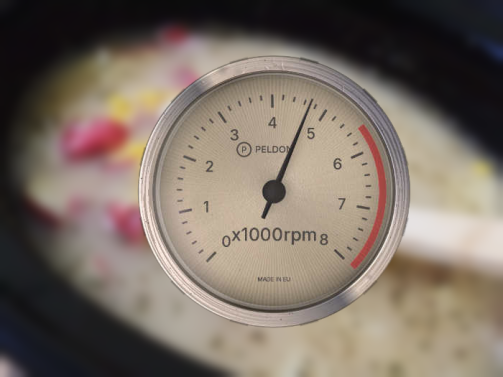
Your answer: 4700 rpm
